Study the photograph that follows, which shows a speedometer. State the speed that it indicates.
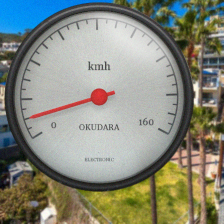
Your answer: 10 km/h
